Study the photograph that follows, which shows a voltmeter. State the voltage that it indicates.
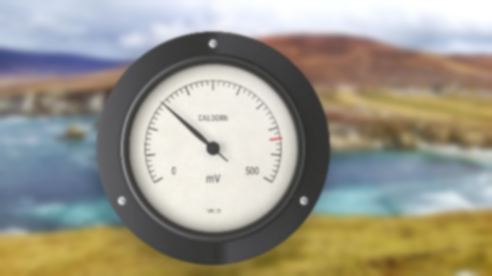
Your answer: 150 mV
